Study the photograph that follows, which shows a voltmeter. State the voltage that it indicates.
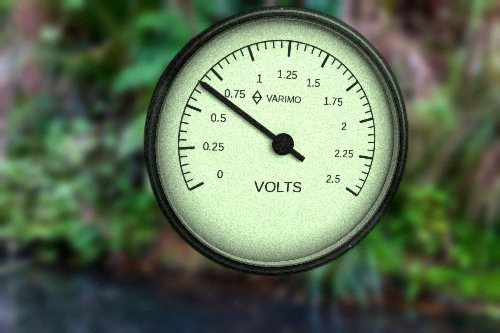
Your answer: 0.65 V
